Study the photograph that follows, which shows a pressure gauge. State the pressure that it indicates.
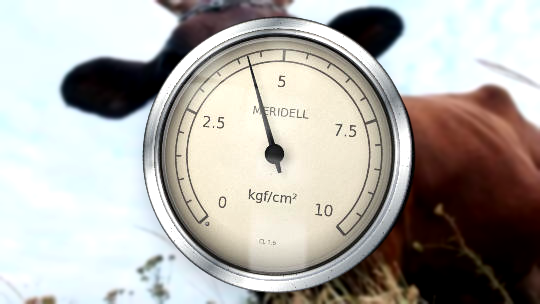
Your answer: 4.25 kg/cm²
